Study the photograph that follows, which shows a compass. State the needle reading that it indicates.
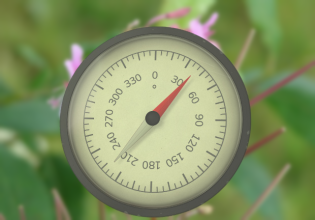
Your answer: 40 °
